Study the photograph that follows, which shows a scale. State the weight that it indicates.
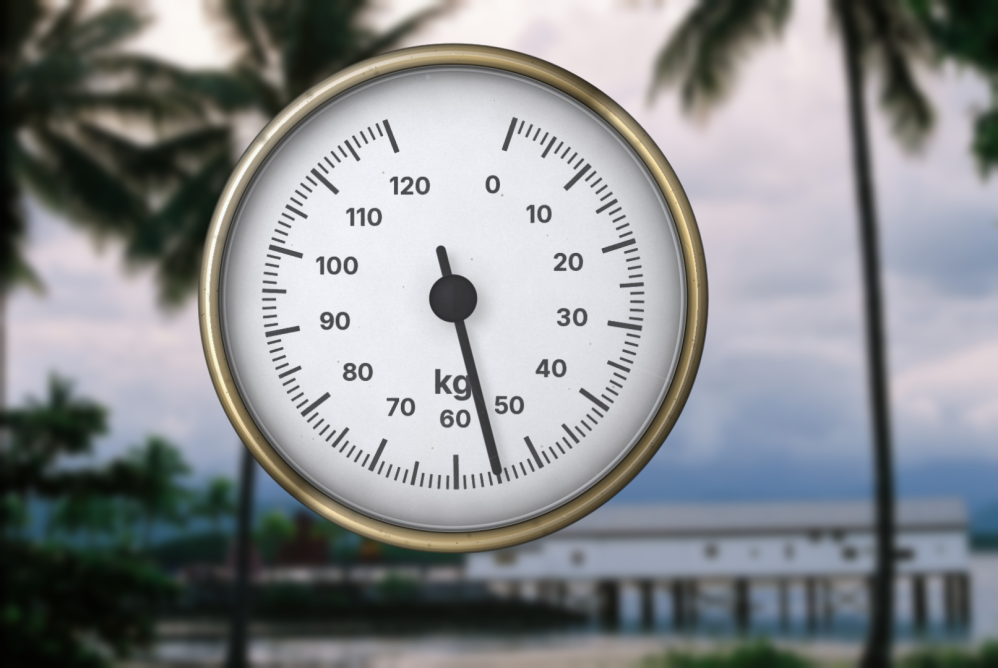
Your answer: 55 kg
